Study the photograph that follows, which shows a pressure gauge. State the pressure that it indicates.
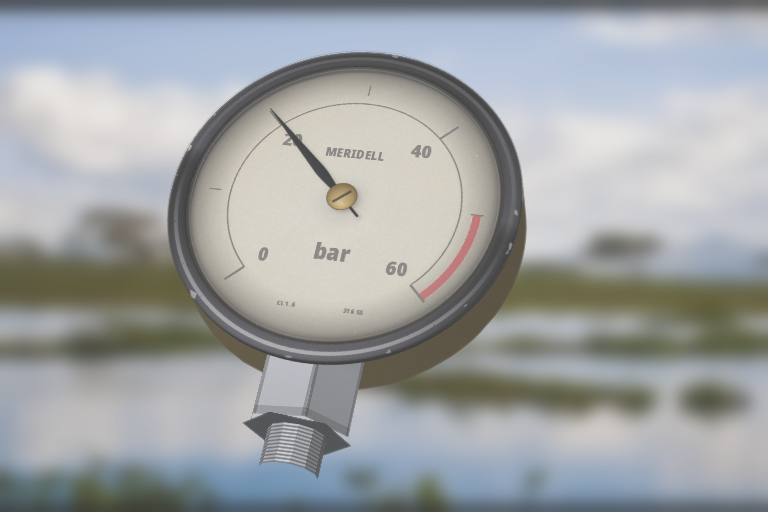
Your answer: 20 bar
